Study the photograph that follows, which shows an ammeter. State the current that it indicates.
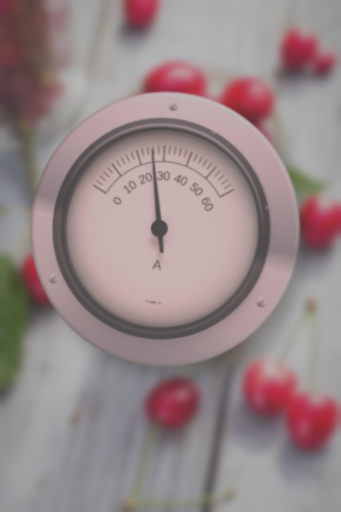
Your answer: 26 A
